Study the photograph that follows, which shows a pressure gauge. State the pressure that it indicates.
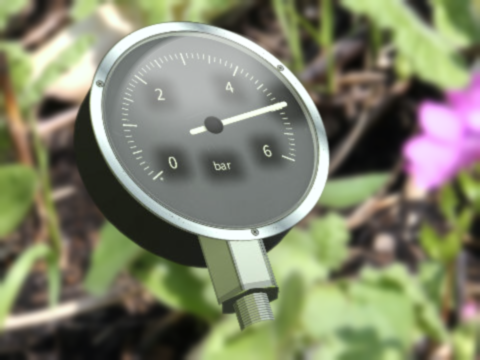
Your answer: 5 bar
